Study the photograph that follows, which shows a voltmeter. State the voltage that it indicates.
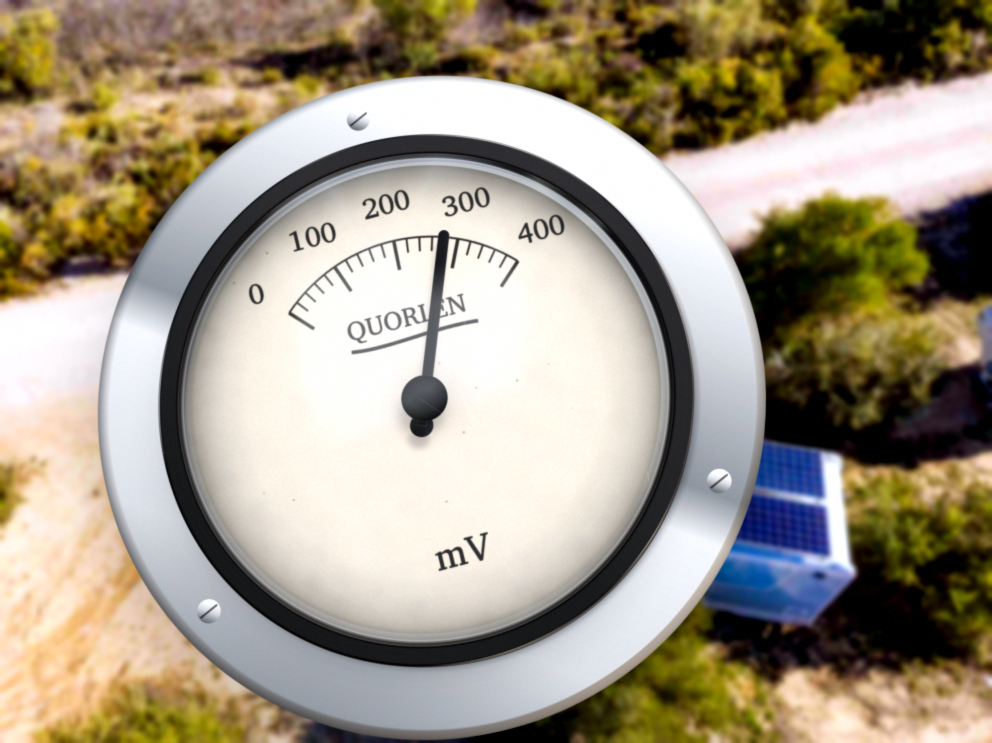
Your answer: 280 mV
